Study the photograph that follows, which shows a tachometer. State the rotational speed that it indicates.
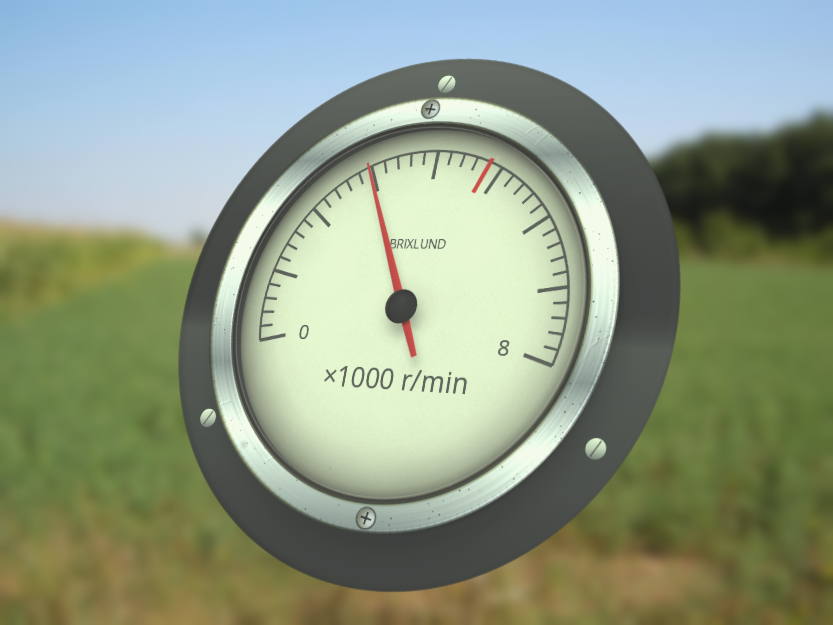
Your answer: 3000 rpm
